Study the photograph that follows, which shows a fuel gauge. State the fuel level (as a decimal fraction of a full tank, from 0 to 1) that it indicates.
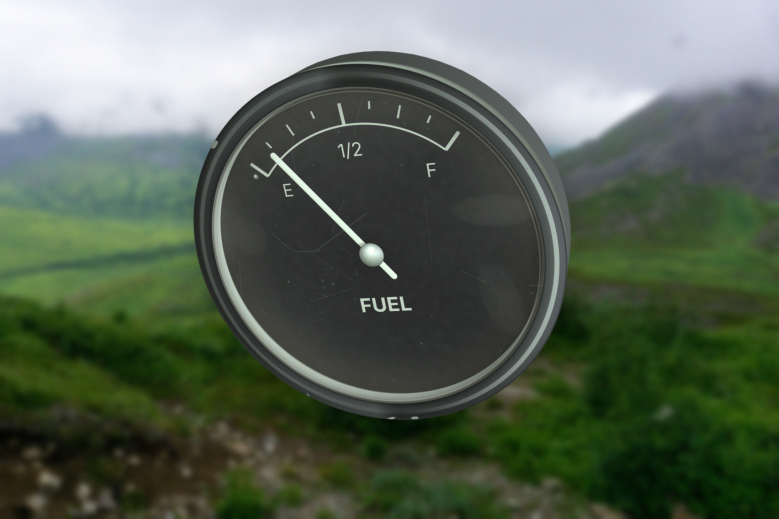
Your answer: 0.125
